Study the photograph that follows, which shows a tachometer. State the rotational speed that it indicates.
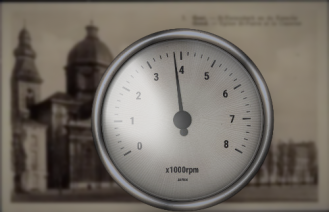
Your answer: 3800 rpm
